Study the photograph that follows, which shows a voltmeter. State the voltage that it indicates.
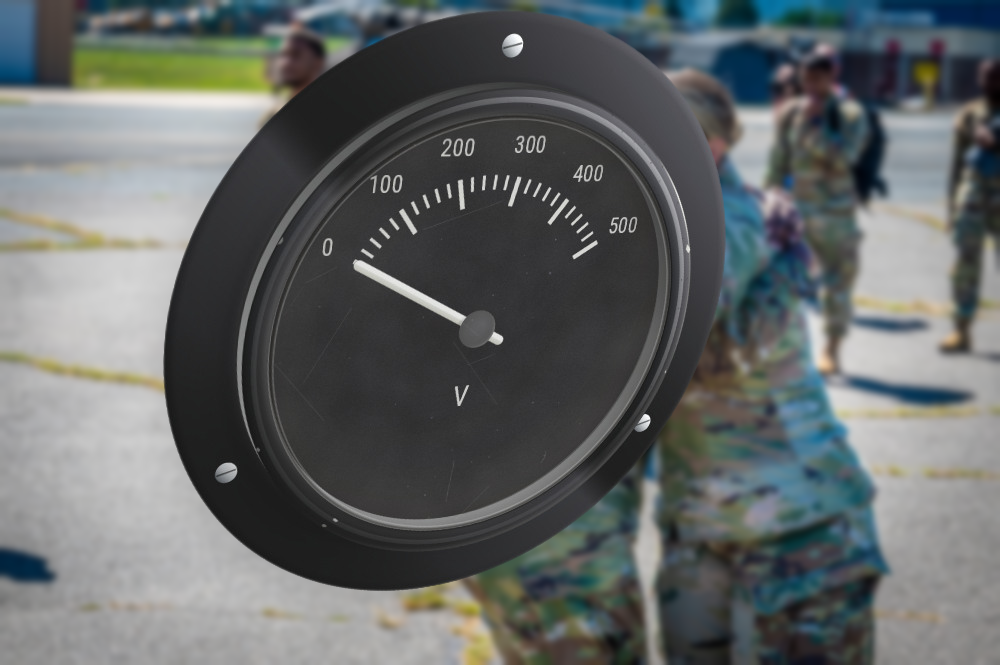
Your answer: 0 V
